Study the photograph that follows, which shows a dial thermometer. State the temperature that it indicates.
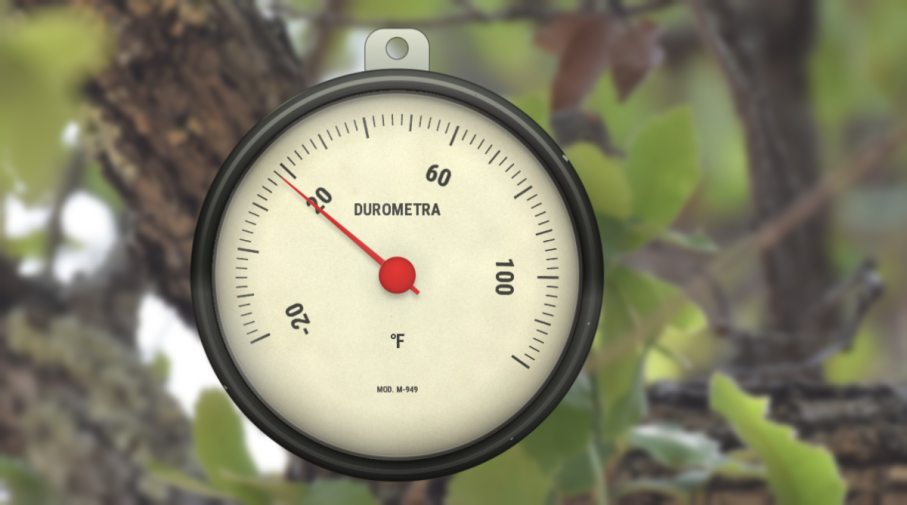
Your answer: 18 °F
